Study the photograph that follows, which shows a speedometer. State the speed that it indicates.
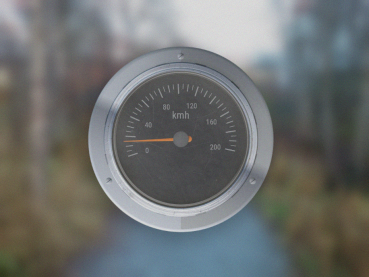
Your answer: 15 km/h
